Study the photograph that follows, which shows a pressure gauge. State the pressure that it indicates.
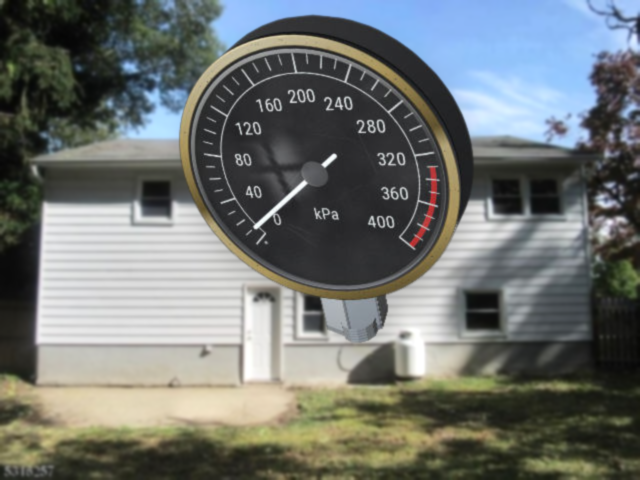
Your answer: 10 kPa
